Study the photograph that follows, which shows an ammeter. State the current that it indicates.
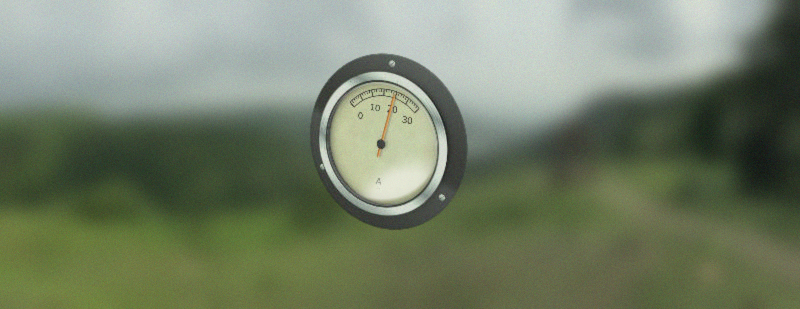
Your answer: 20 A
